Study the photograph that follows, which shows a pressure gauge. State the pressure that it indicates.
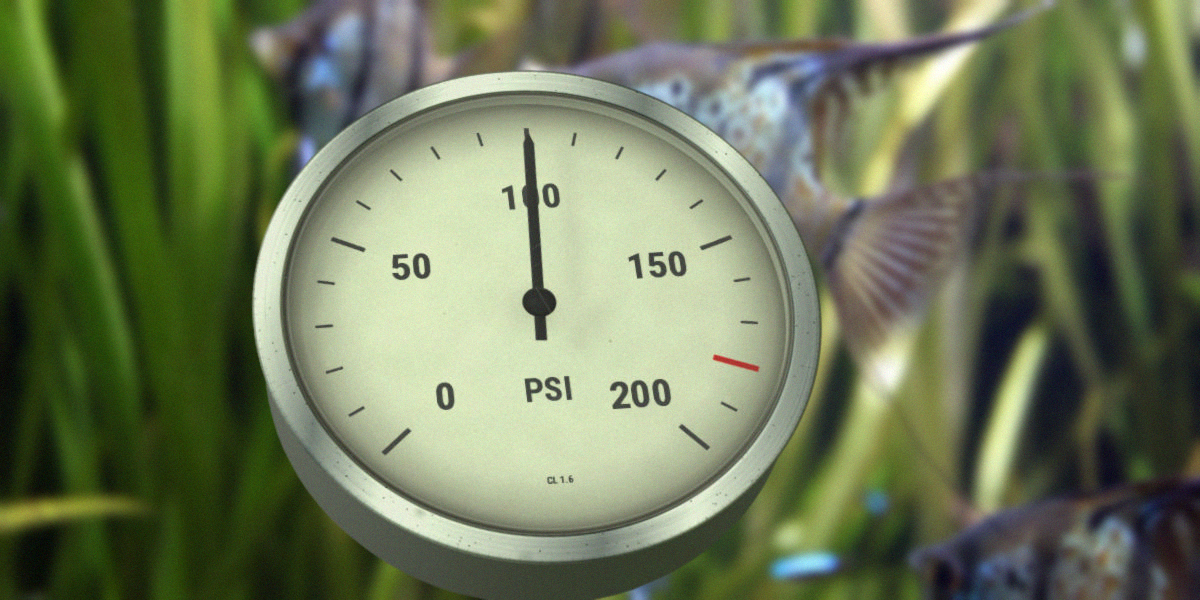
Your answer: 100 psi
